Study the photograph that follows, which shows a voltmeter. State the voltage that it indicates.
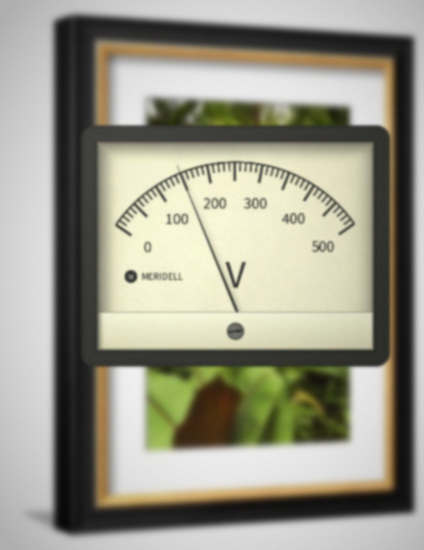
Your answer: 150 V
